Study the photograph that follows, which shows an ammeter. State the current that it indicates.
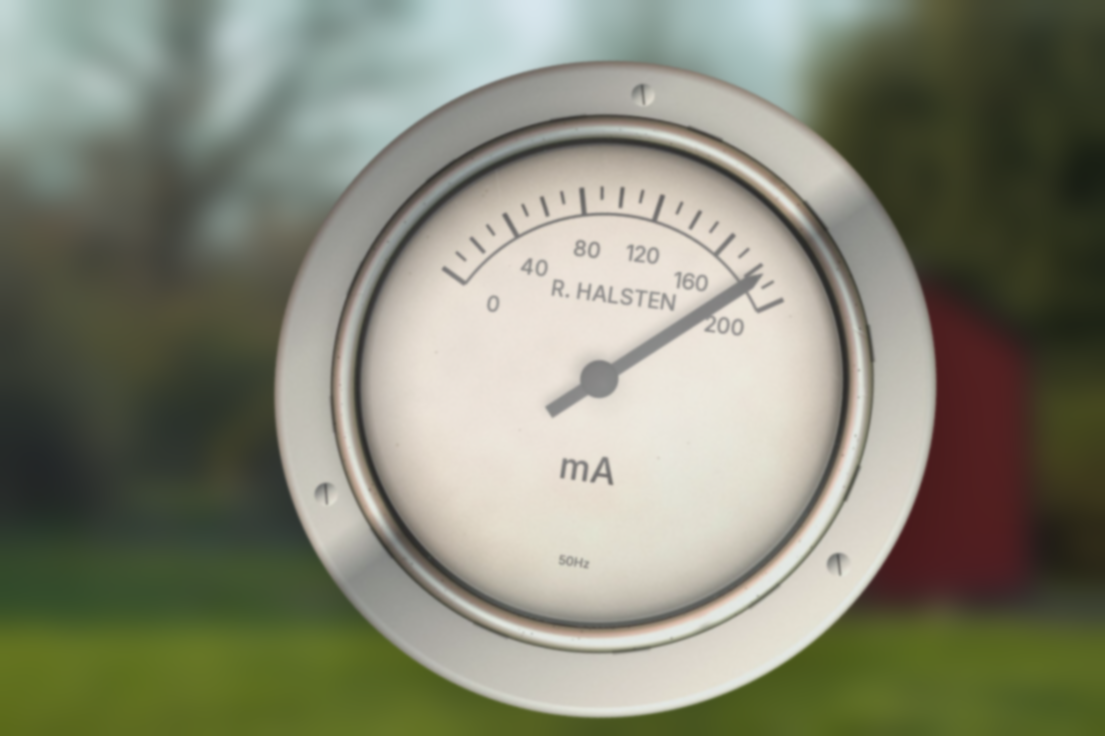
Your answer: 185 mA
